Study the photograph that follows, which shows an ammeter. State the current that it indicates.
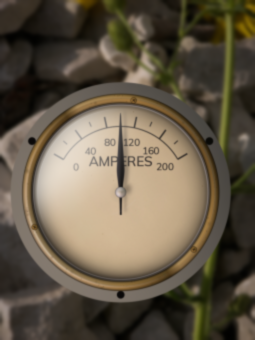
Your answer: 100 A
